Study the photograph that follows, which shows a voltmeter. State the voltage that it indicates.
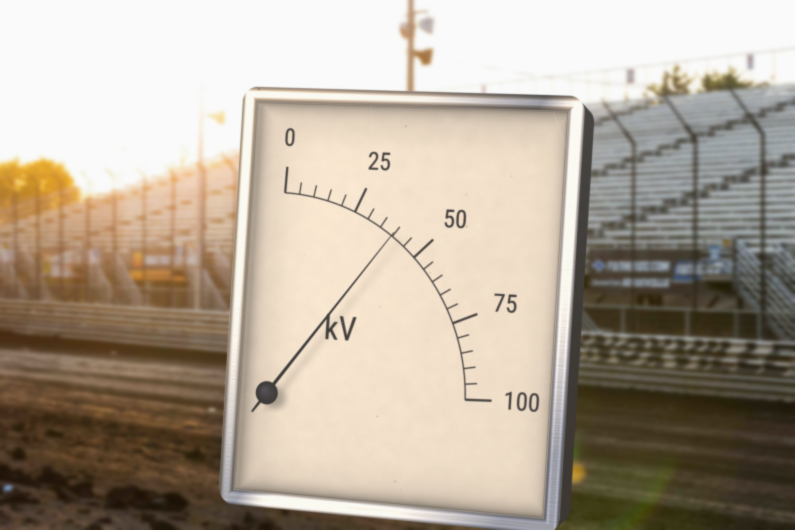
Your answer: 40 kV
